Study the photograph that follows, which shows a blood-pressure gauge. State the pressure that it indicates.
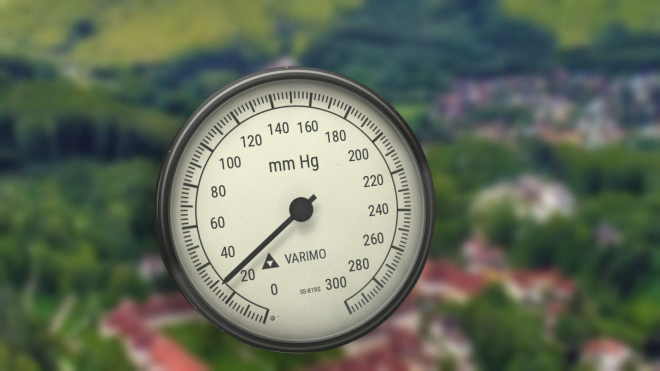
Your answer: 28 mmHg
